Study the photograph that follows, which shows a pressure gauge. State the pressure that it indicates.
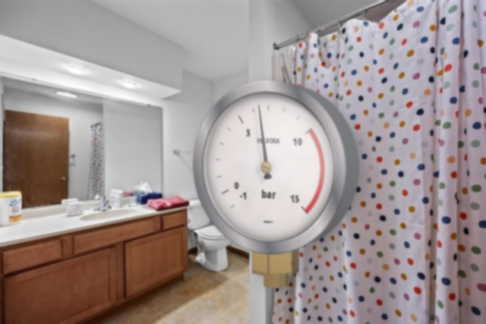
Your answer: 6.5 bar
